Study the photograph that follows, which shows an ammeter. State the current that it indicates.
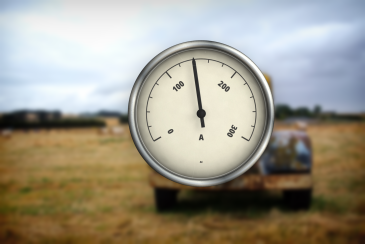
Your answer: 140 A
